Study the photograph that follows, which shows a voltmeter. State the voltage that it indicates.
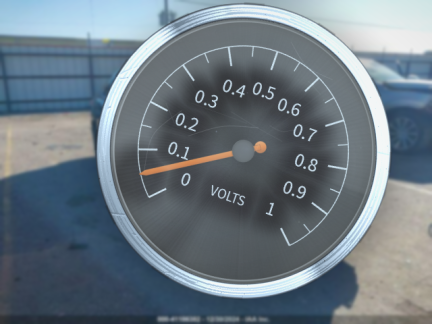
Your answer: 0.05 V
